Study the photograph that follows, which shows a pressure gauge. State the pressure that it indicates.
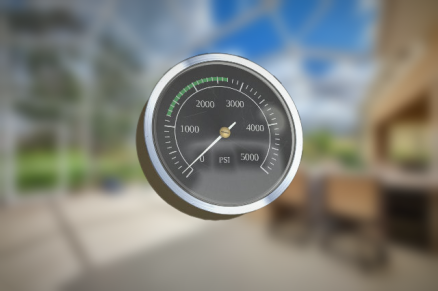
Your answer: 100 psi
